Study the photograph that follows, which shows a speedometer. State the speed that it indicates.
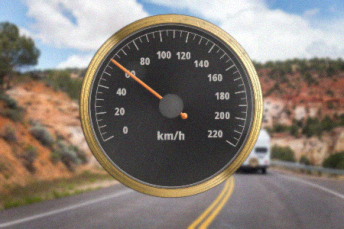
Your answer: 60 km/h
